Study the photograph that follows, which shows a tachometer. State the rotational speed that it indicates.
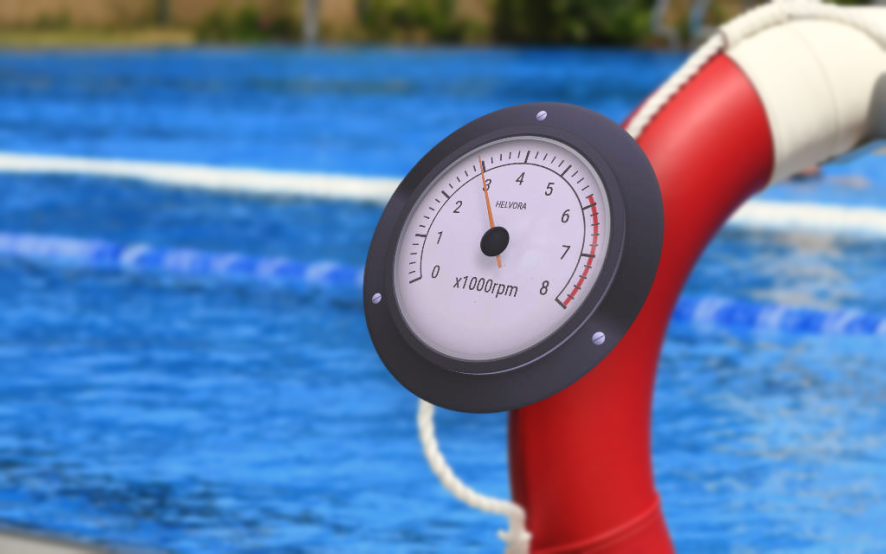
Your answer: 3000 rpm
